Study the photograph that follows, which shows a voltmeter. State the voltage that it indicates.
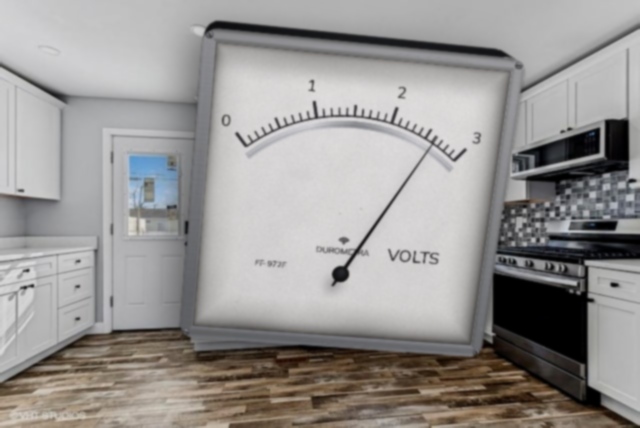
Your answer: 2.6 V
